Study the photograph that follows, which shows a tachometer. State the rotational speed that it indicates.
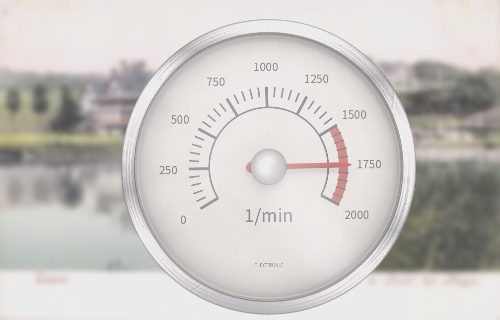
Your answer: 1750 rpm
